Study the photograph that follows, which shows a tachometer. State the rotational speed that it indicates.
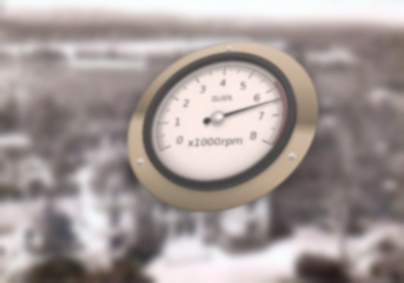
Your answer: 6500 rpm
